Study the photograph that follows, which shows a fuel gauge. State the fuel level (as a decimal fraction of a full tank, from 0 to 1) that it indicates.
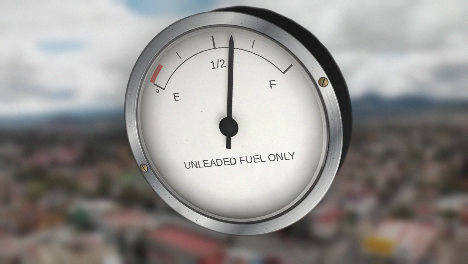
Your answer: 0.625
